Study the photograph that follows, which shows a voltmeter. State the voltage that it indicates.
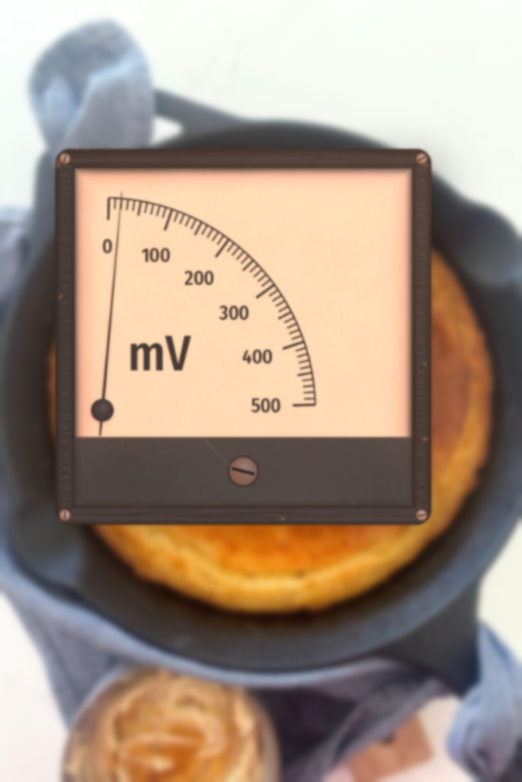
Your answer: 20 mV
